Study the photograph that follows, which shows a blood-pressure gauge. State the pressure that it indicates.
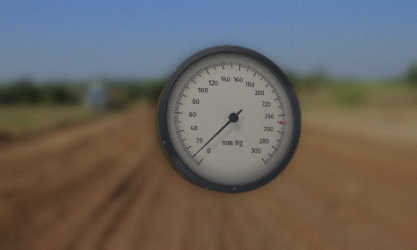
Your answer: 10 mmHg
